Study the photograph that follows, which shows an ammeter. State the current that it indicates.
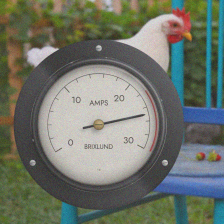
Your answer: 25 A
